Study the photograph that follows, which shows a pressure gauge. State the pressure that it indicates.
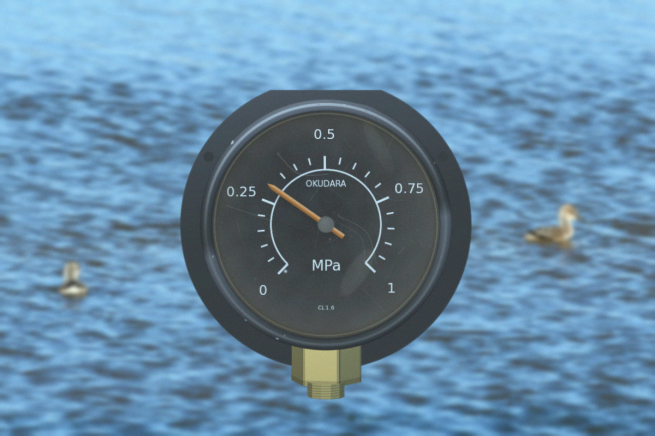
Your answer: 0.3 MPa
